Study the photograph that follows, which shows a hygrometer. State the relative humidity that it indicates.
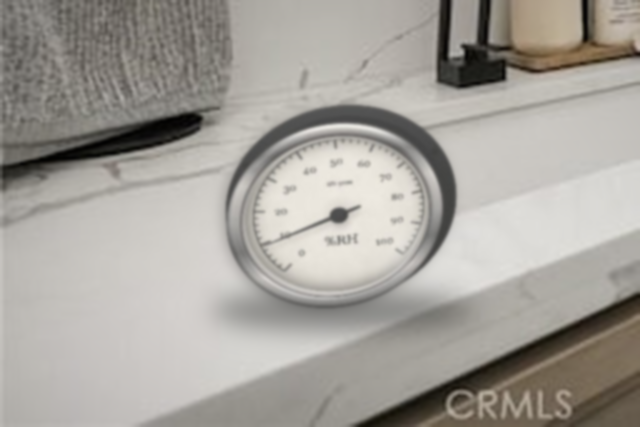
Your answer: 10 %
